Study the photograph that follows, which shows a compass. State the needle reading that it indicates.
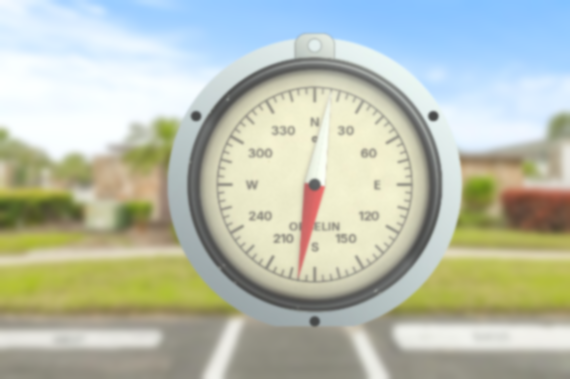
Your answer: 190 °
